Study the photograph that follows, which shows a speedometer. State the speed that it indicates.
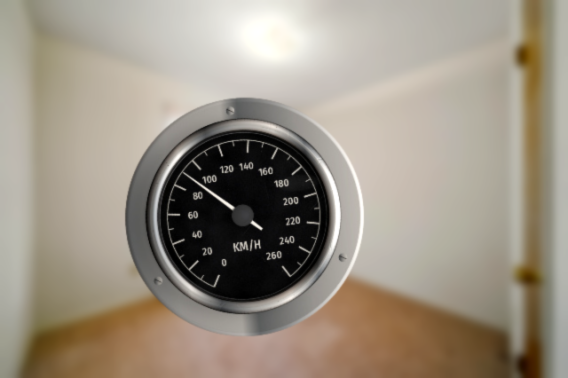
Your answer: 90 km/h
